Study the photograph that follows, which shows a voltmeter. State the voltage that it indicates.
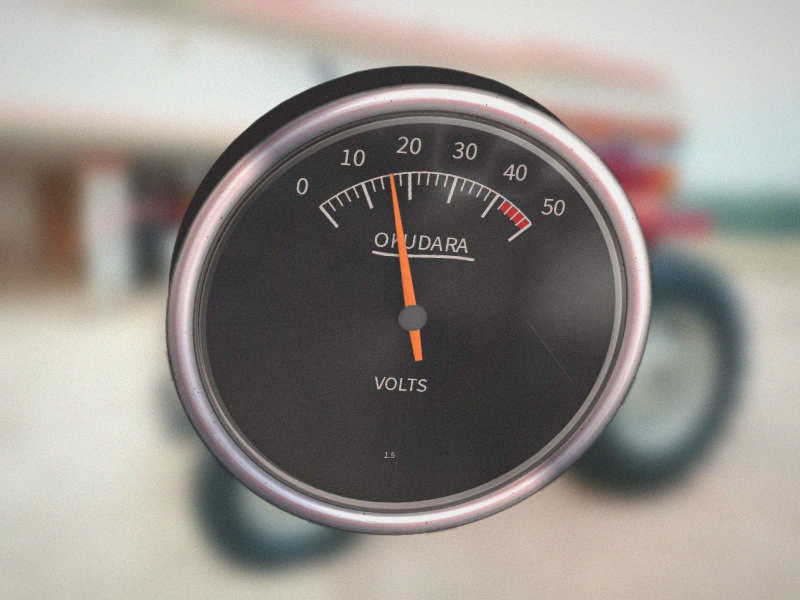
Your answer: 16 V
